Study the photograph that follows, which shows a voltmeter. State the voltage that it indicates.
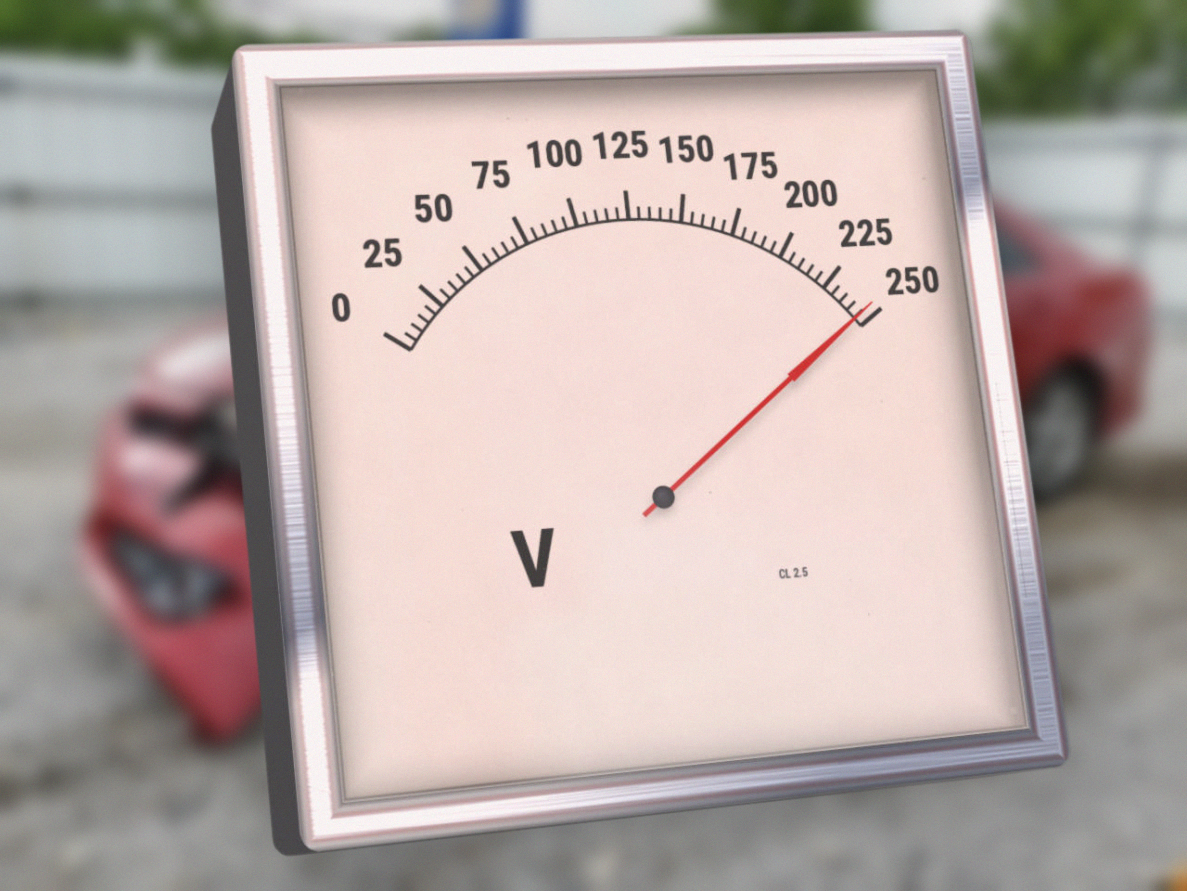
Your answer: 245 V
